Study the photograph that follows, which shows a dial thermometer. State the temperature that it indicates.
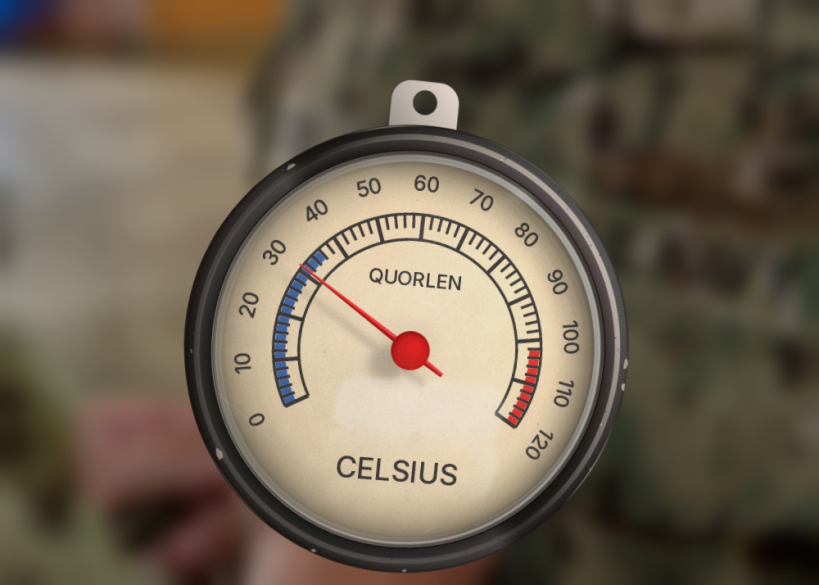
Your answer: 31 °C
